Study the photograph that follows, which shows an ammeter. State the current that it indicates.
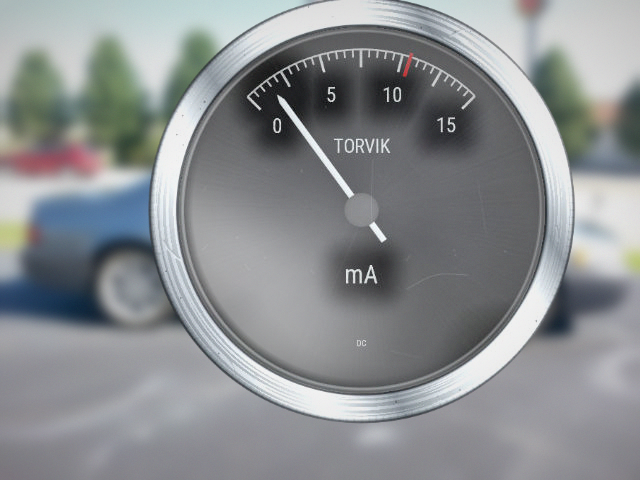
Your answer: 1.5 mA
